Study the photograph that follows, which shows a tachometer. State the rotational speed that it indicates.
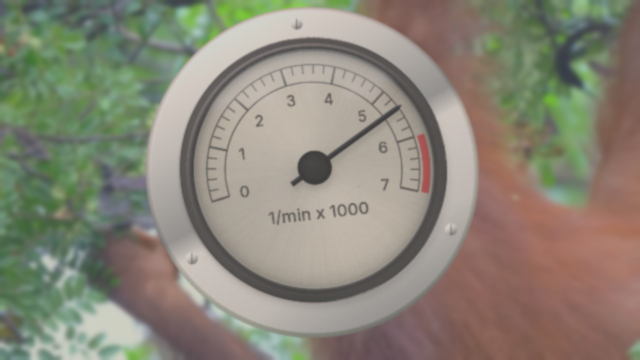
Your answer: 5400 rpm
